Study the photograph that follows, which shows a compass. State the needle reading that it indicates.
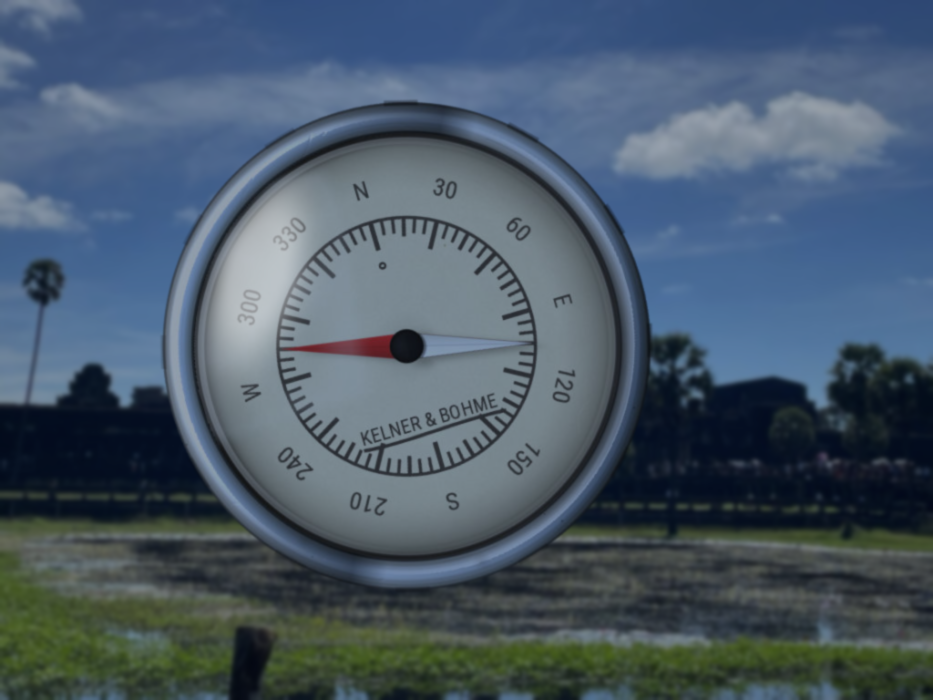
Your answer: 285 °
